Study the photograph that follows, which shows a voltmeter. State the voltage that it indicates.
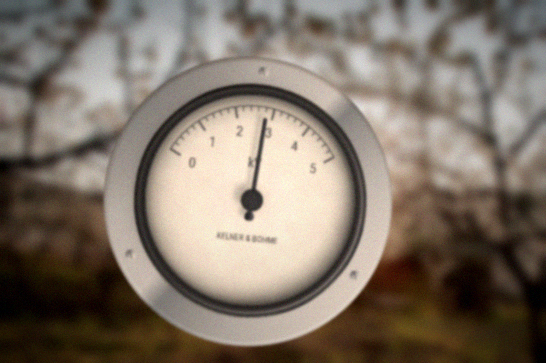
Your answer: 2.8 kV
